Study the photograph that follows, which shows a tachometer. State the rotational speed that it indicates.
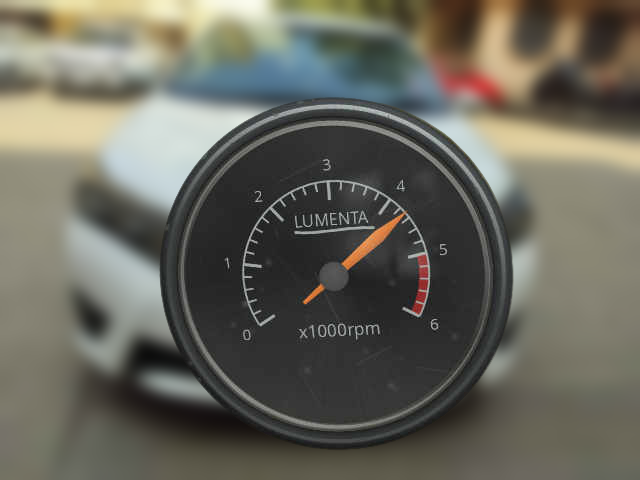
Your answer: 4300 rpm
